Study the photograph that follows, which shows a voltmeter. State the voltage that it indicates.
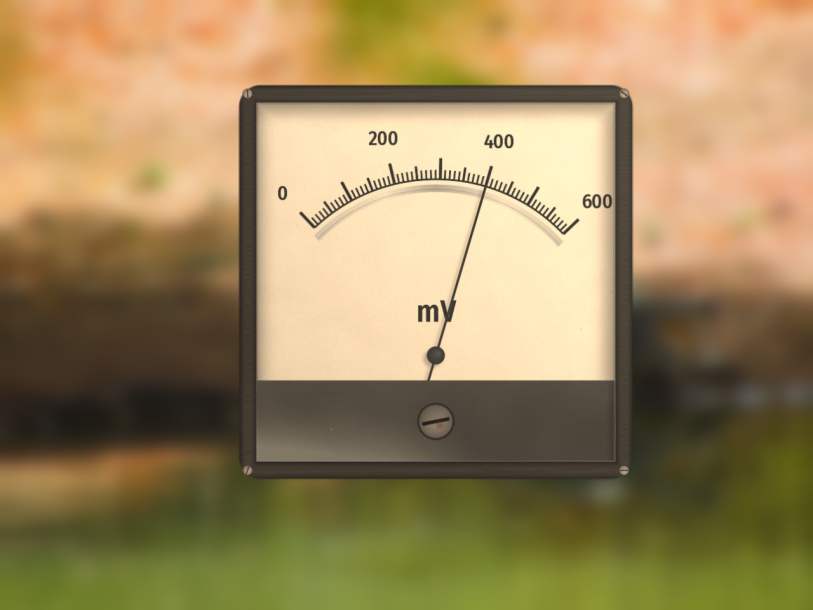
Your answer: 400 mV
